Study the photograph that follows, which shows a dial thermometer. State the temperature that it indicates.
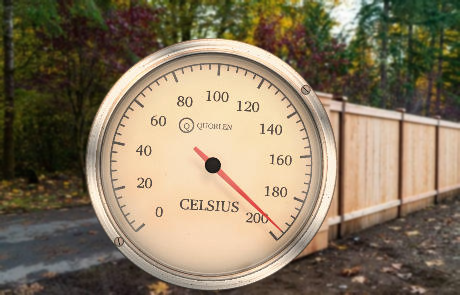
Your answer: 196 °C
